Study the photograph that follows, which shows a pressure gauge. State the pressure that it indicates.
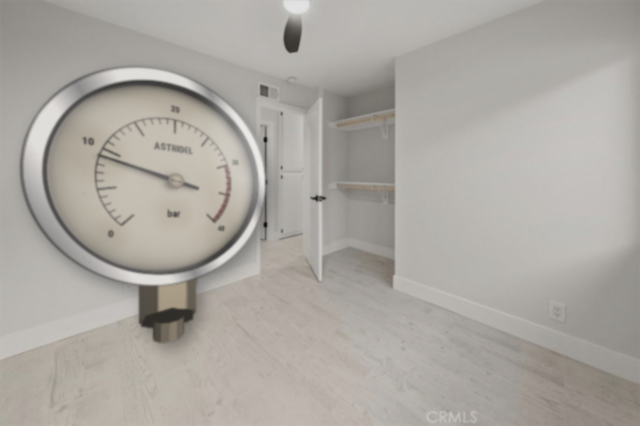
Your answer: 9 bar
